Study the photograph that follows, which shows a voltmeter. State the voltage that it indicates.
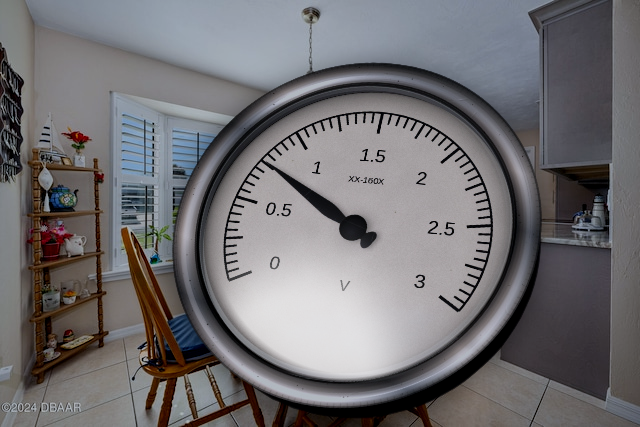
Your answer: 0.75 V
